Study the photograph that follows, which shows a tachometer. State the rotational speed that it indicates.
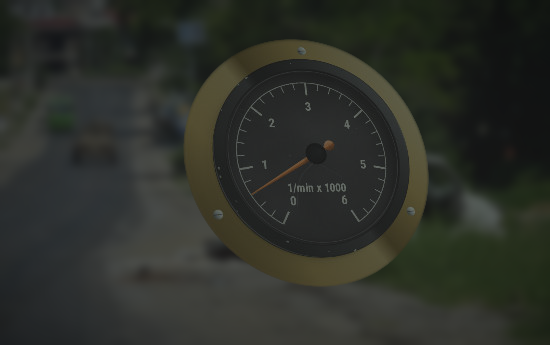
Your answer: 600 rpm
